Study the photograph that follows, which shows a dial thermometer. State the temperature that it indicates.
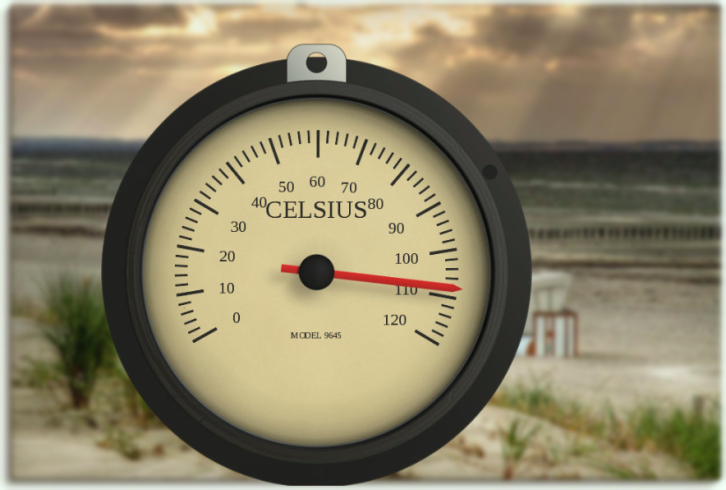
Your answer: 108 °C
